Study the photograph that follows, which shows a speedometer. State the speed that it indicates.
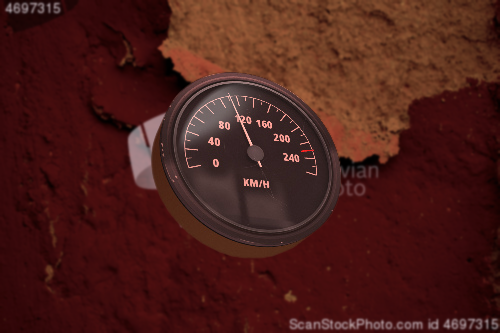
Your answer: 110 km/h
